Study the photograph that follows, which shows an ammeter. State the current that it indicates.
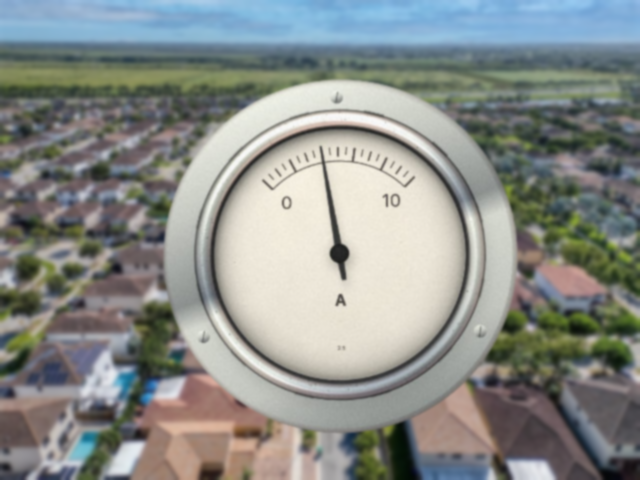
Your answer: 4 A
